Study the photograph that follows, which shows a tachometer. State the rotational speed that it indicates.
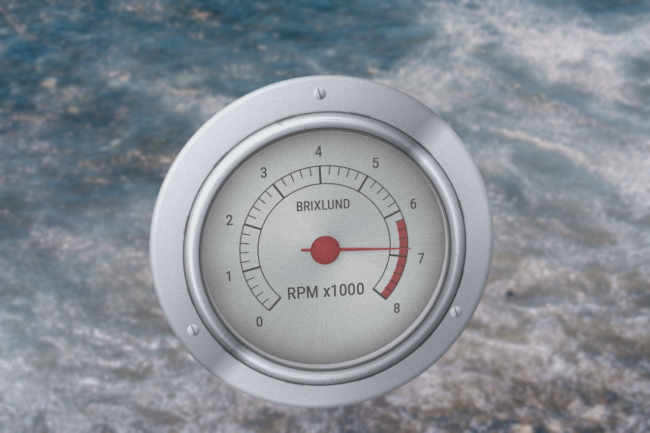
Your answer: 6800 rpm
